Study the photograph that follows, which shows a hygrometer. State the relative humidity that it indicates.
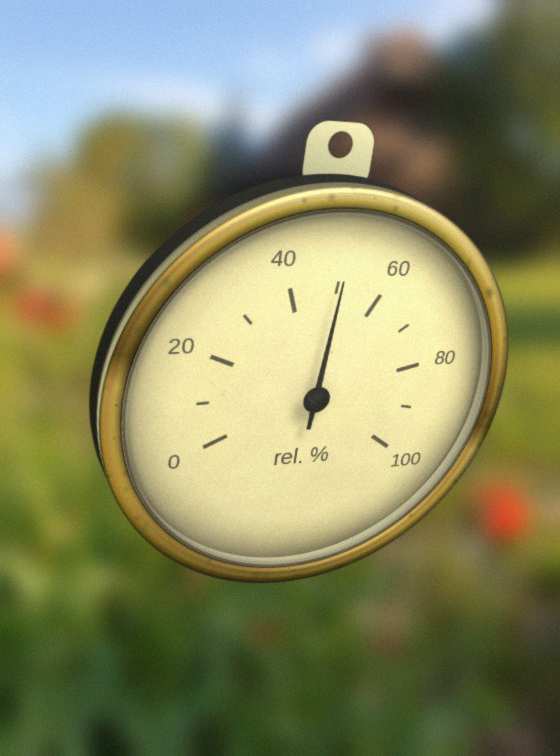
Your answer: 50 %
